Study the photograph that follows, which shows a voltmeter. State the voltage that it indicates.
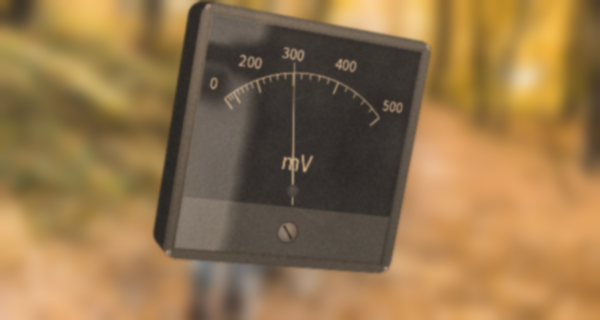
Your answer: 300 mV
